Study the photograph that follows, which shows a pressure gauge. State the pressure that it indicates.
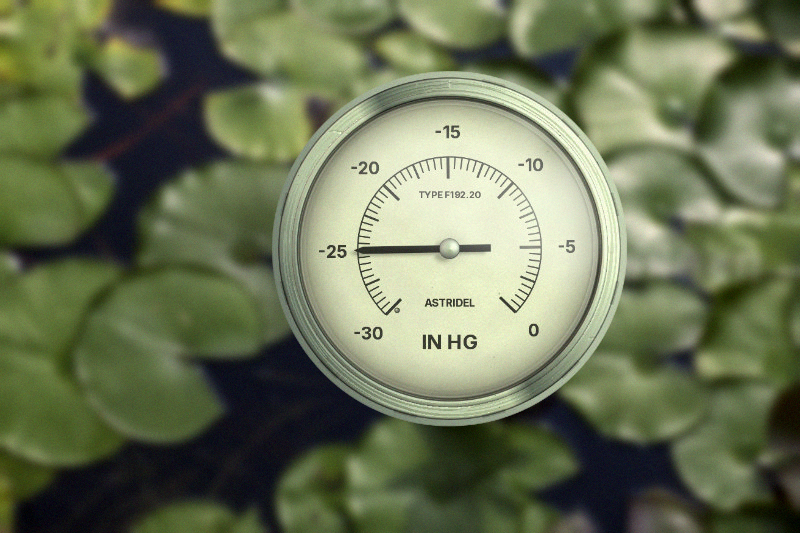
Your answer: -25 inHg
